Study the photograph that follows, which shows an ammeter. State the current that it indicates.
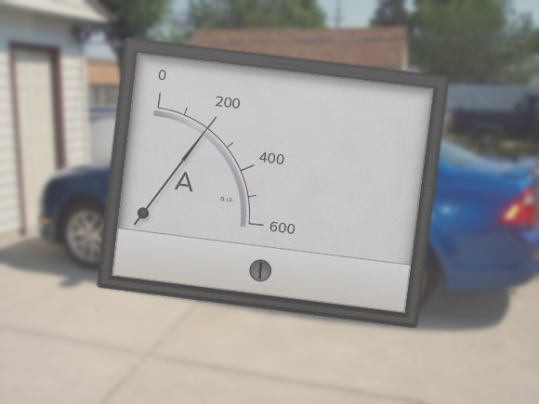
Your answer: 200 A
